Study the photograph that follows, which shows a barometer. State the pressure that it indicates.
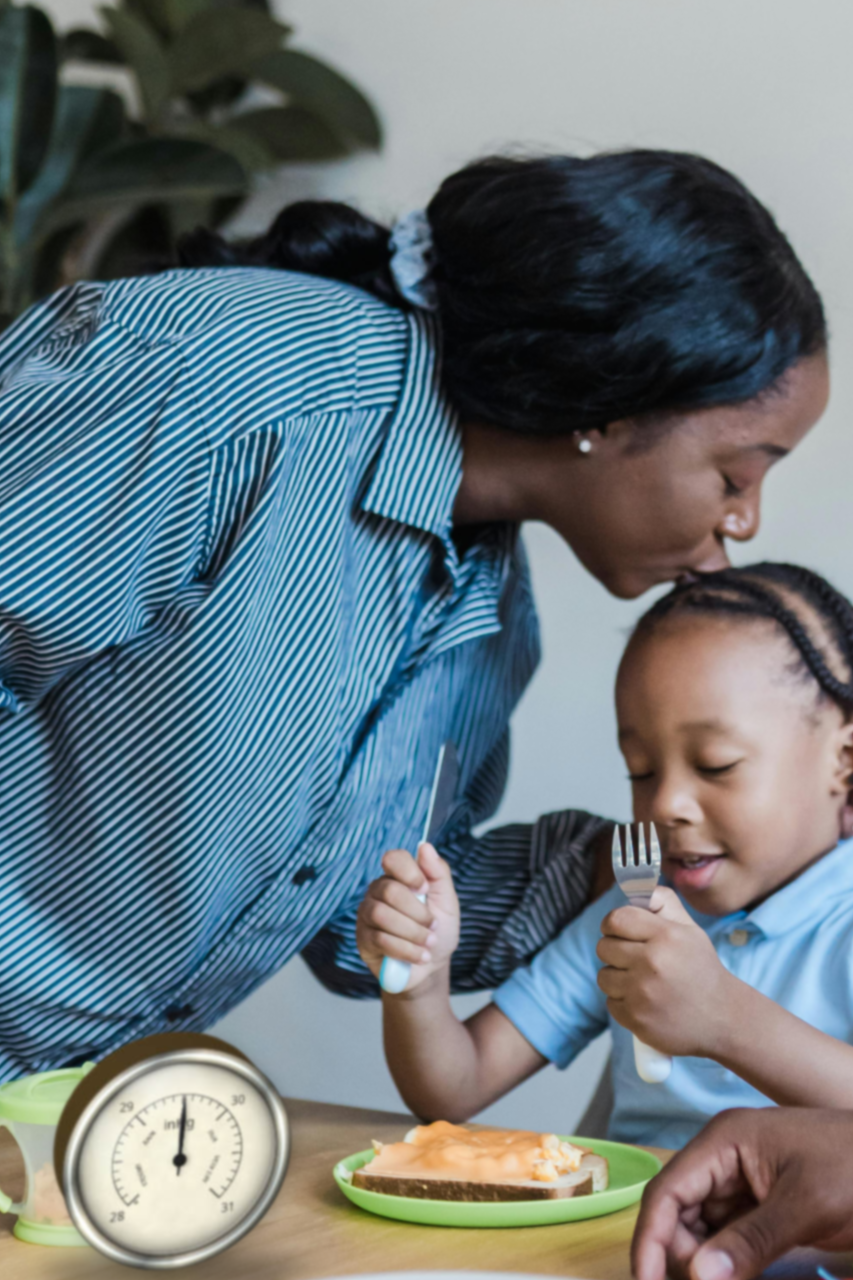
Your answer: 29.5 inHg
